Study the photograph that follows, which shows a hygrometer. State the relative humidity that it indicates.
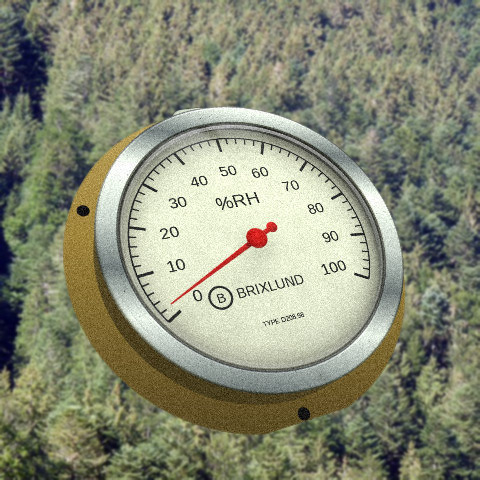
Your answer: 2 %
